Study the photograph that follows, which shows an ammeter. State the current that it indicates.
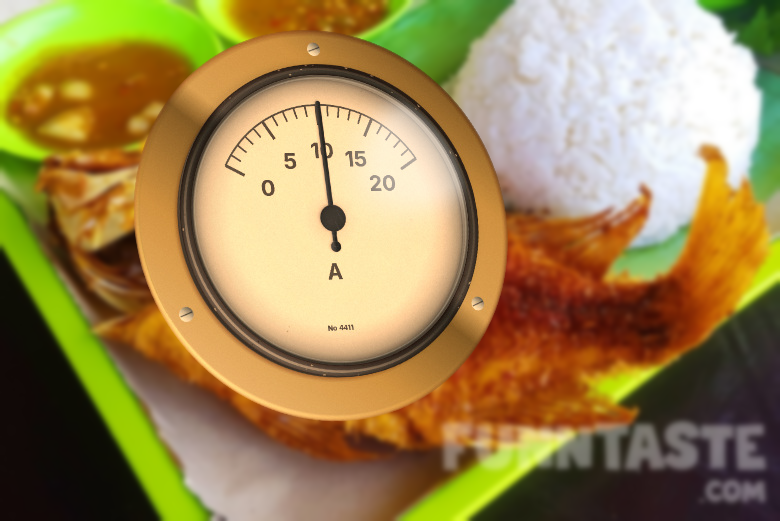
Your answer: 10 A
